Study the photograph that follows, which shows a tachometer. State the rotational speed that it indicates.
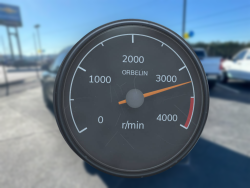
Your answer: 3250 rpm
